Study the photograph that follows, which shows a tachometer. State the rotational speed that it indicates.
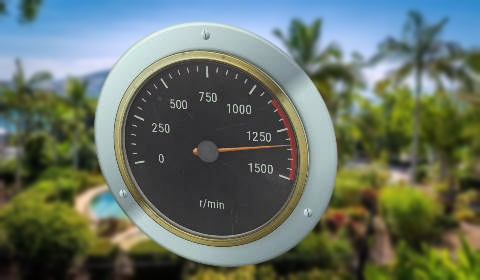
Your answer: 1325 rpm
